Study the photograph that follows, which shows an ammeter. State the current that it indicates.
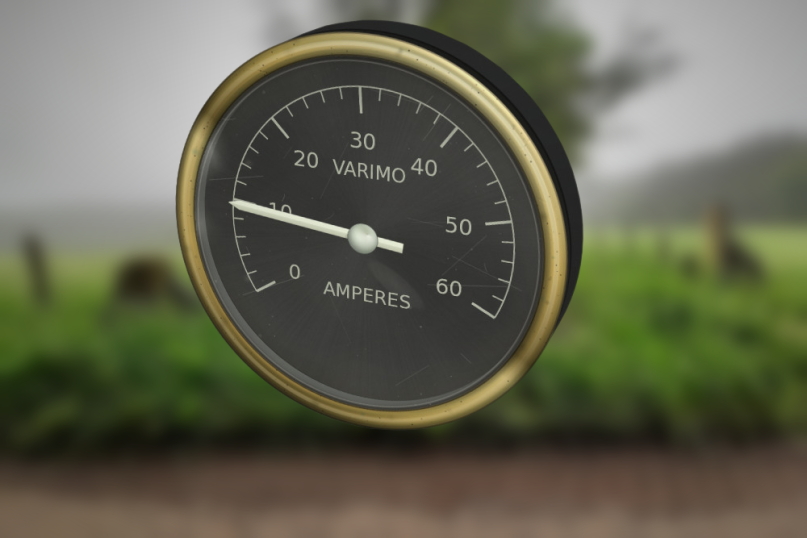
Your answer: 10 A
